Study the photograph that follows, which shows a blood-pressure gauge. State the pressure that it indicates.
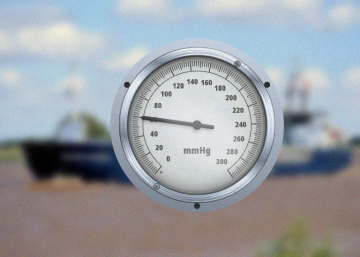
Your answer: 60 mmHg
